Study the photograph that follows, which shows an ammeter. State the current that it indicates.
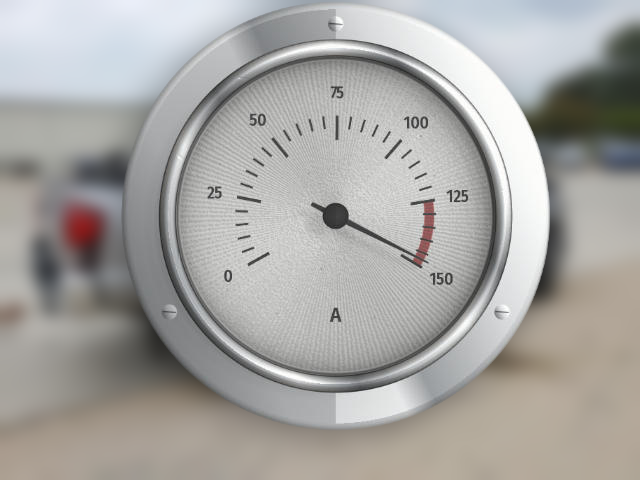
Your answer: 147.5 A
